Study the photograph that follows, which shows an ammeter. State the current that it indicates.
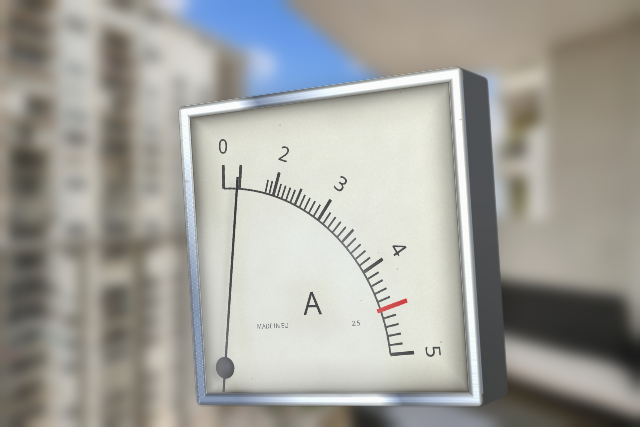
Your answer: 1 A
